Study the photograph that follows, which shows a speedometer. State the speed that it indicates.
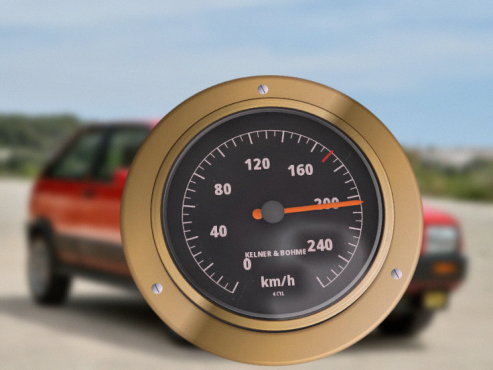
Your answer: 205 km/h
